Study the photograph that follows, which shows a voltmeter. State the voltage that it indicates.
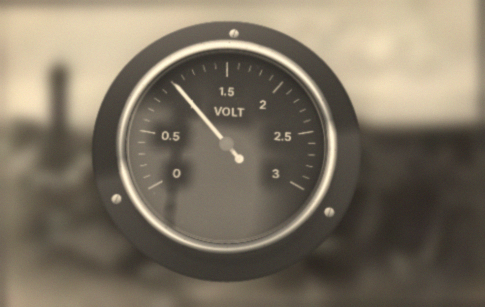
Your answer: 1 V
